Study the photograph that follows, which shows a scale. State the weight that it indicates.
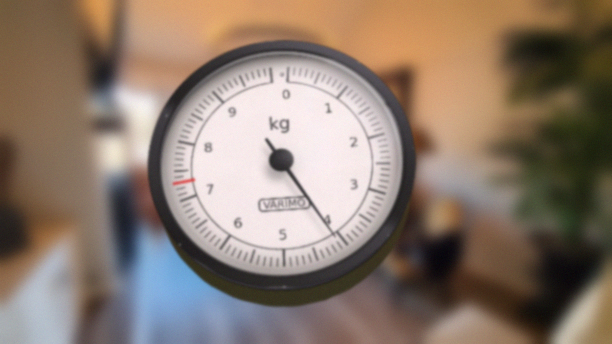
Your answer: 4.1 kg
